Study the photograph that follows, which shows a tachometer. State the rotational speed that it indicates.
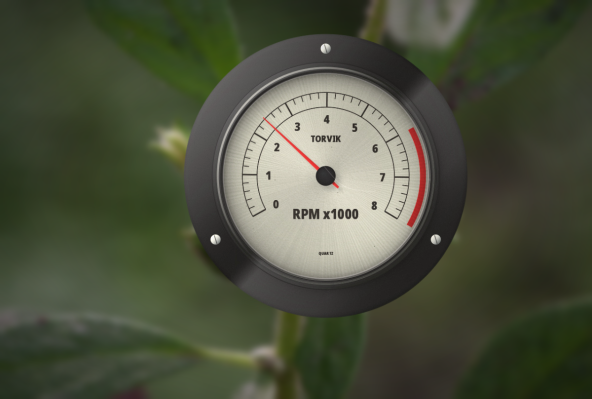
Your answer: 2400 rpm
